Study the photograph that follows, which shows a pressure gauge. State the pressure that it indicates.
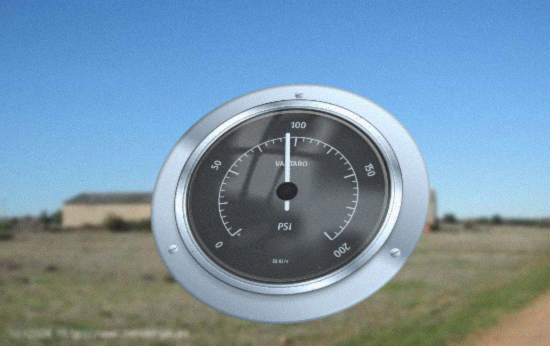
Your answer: 95 psi
